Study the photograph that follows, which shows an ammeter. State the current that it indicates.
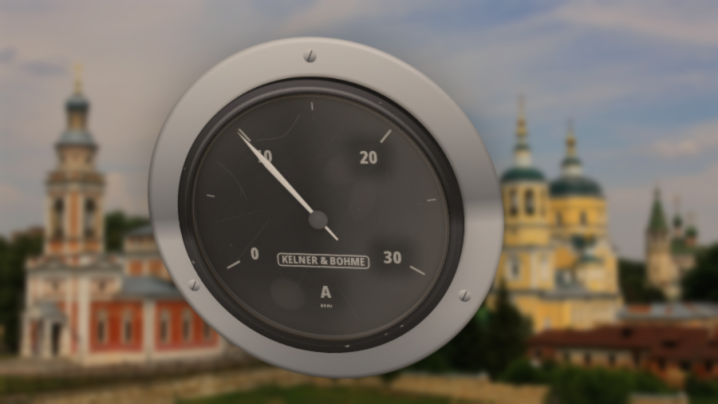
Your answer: 10 A
